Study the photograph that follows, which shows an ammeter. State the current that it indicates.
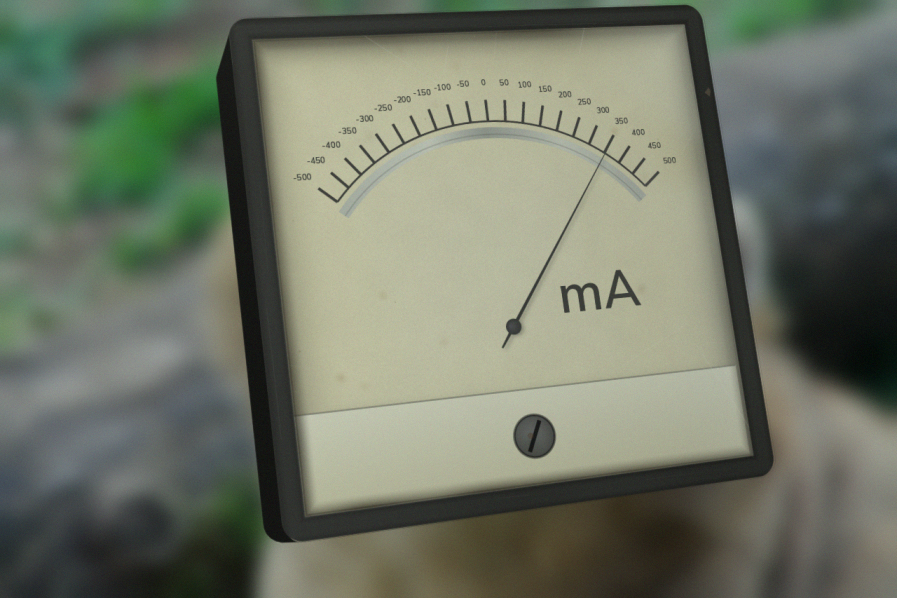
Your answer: 350 mA
